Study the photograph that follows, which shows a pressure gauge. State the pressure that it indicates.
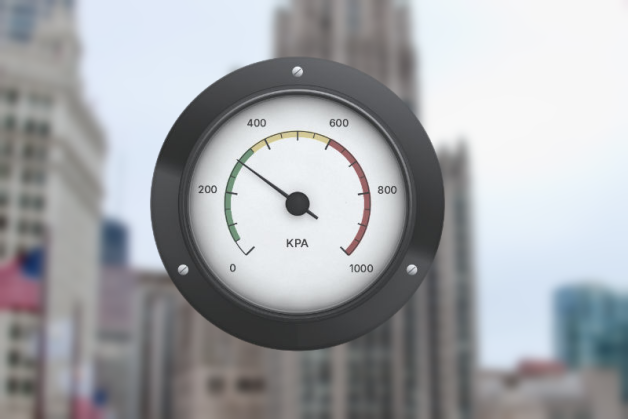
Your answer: 300 kPa
